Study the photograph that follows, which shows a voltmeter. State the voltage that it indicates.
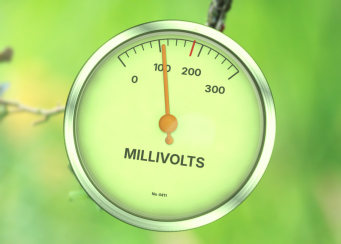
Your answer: 110 mV
